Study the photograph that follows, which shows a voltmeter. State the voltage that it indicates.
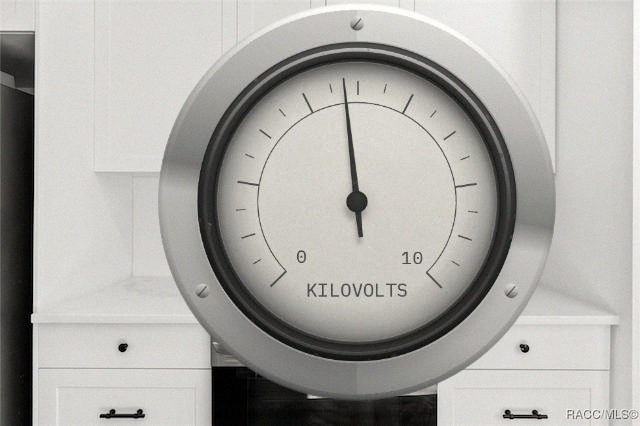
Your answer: 4.75 kV
